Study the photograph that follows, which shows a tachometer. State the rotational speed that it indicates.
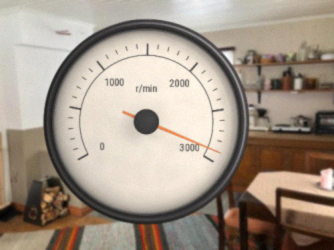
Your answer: 2900 rpm
